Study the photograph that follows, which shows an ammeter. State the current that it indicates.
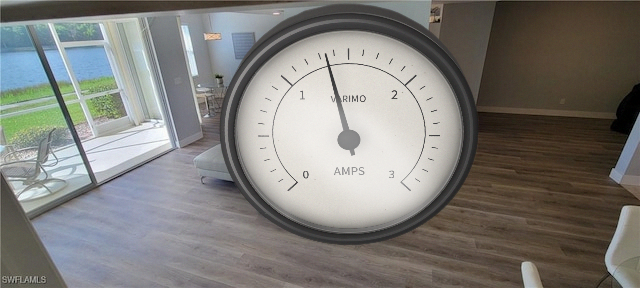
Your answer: 1.35 A
